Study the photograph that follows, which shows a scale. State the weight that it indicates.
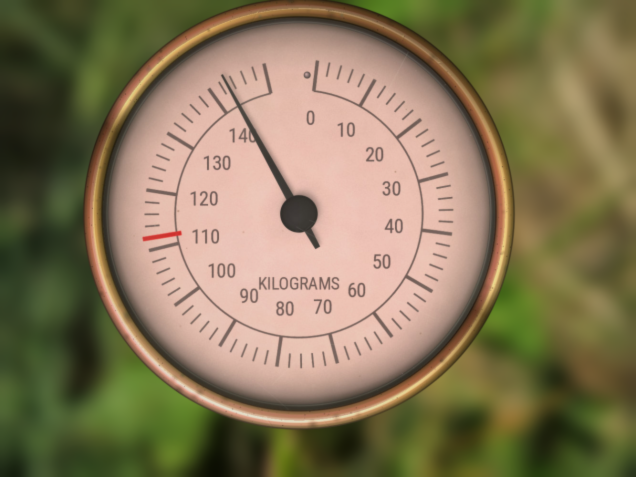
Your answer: 143 kg
